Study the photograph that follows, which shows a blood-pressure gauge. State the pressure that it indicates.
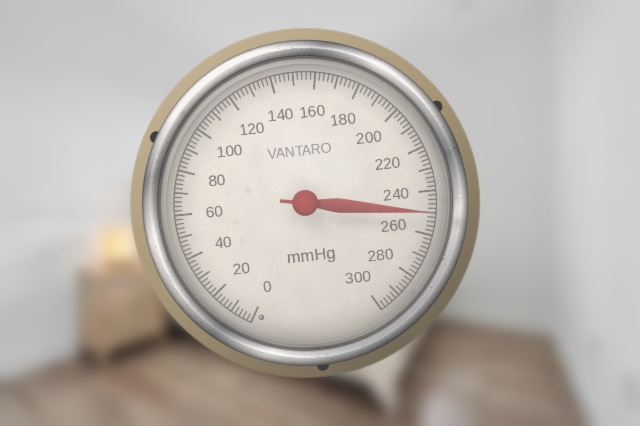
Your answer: 250 mmHg
